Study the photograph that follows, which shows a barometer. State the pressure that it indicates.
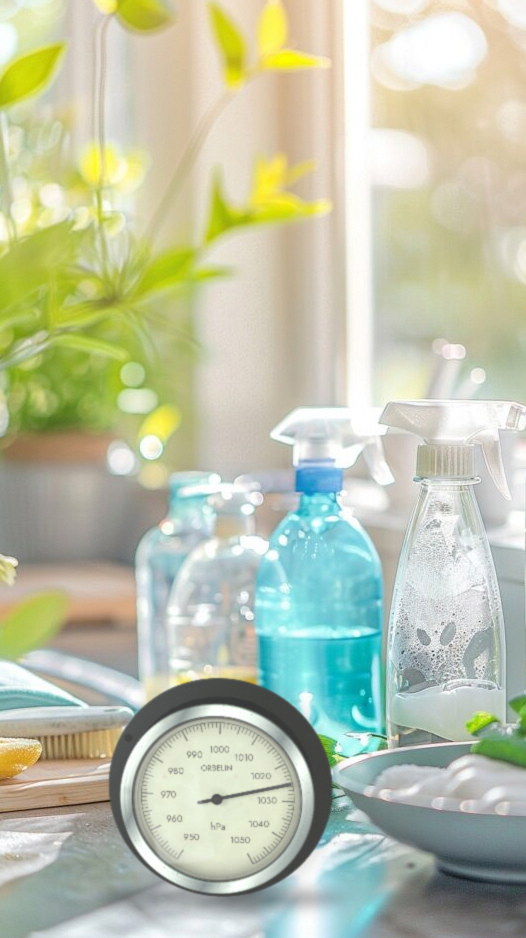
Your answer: 1025 hPa
